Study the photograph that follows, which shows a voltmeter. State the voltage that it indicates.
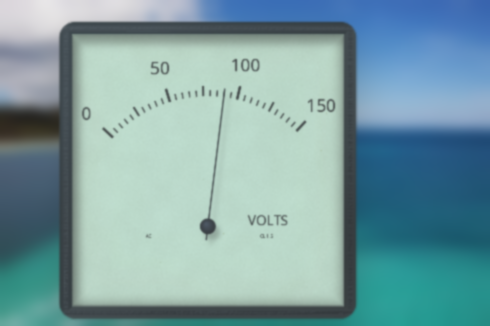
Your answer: 90 V
